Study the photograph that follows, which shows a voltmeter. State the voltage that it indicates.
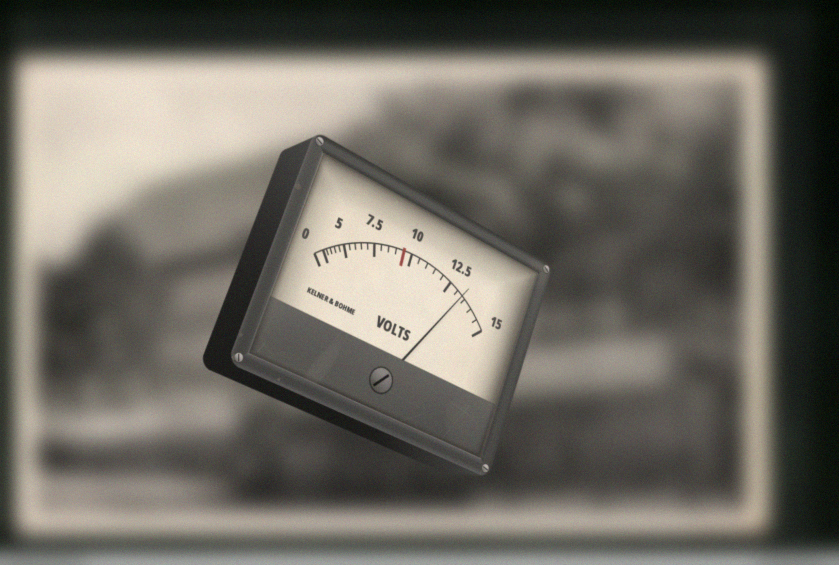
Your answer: 13.25 V
